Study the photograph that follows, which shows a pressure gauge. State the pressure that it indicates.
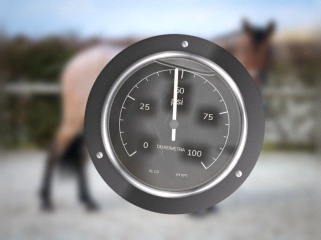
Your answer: 47.5 psi
